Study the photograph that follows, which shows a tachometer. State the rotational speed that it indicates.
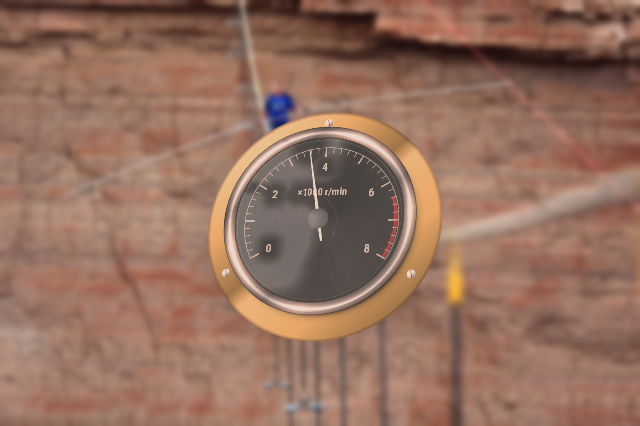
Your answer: 3600 rpm
